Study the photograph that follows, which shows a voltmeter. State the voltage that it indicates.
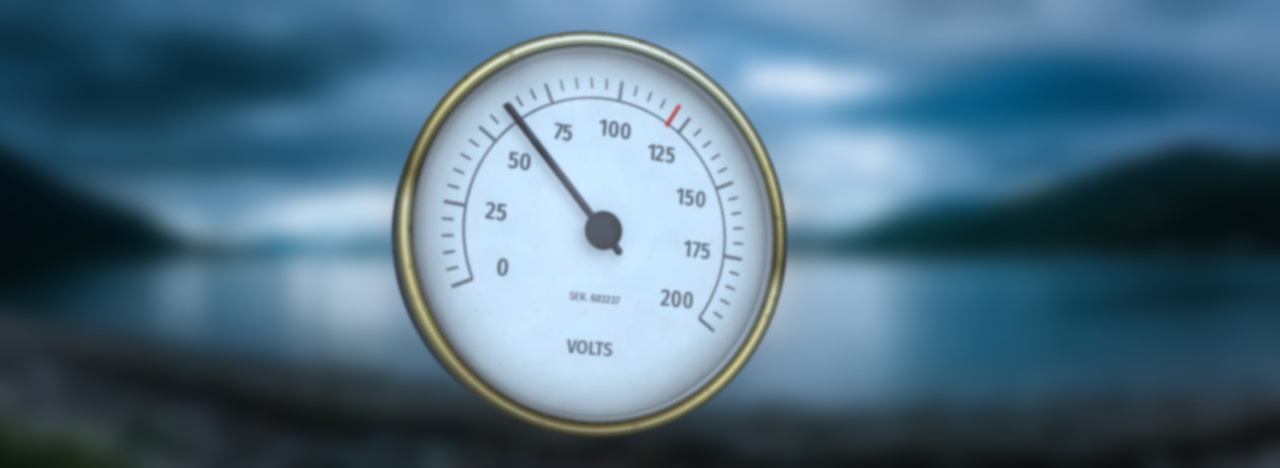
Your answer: 60 V
